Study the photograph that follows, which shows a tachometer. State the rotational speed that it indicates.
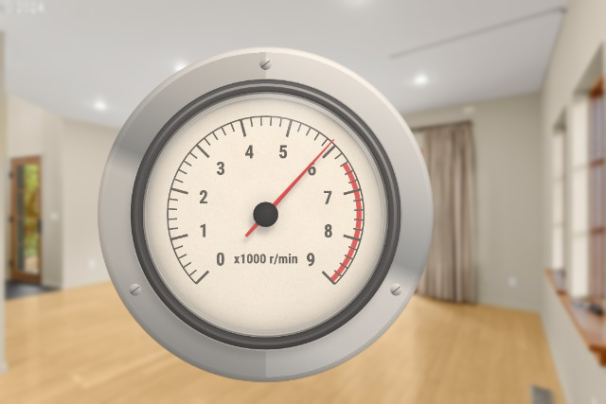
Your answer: 5900 rpm
